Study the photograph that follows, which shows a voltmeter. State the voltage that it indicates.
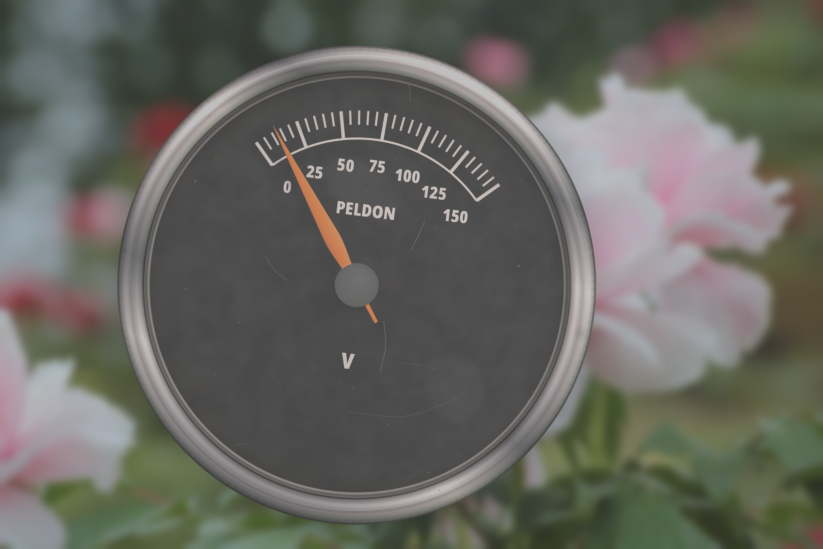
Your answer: 12.5 V
